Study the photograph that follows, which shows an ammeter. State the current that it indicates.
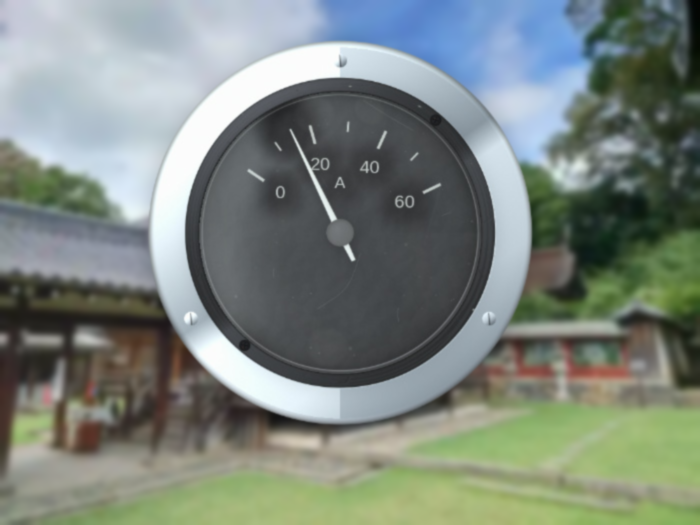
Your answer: 15 A
